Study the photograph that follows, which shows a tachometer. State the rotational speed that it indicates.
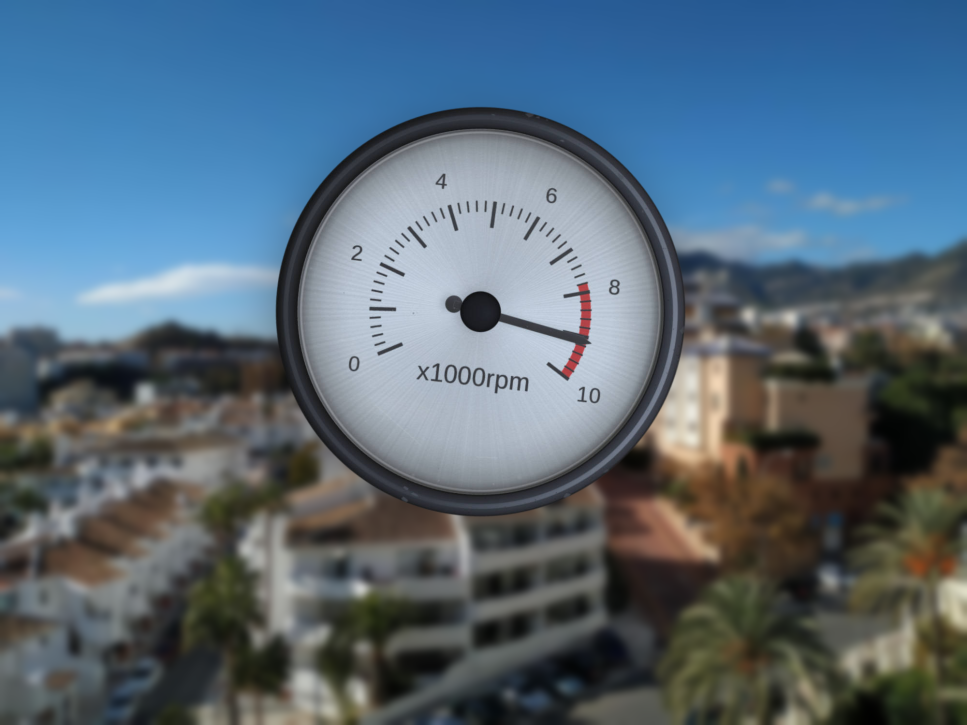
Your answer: 9100 rpm
